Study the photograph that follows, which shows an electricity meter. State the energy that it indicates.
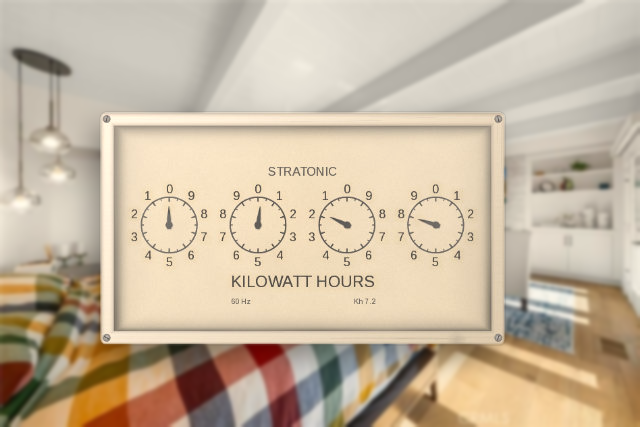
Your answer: 18 kWh
